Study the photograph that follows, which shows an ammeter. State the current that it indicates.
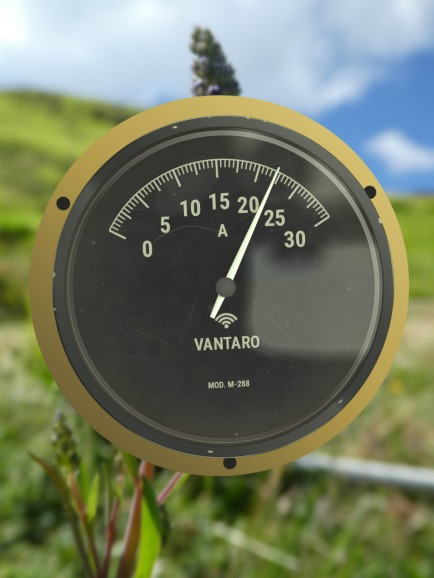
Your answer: 22 A
